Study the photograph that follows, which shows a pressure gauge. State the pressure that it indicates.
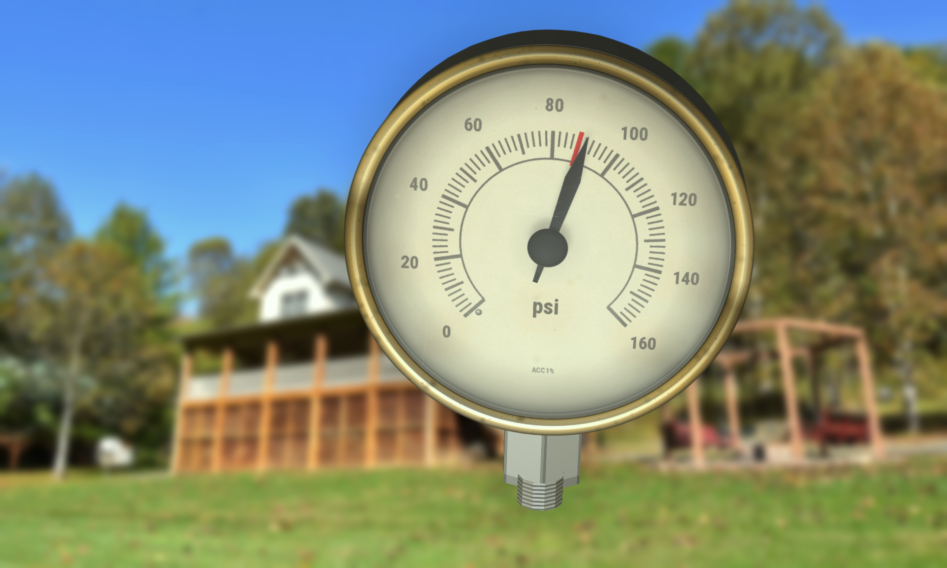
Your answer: 90 psi
